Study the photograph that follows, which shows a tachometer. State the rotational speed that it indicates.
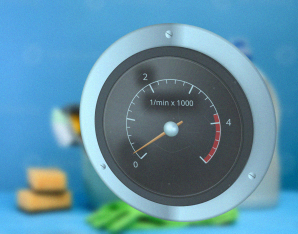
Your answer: 200 rpm
